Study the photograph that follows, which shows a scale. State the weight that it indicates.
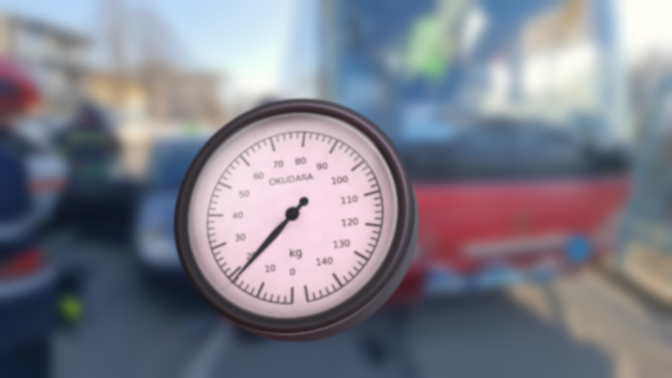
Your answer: 18 kg
